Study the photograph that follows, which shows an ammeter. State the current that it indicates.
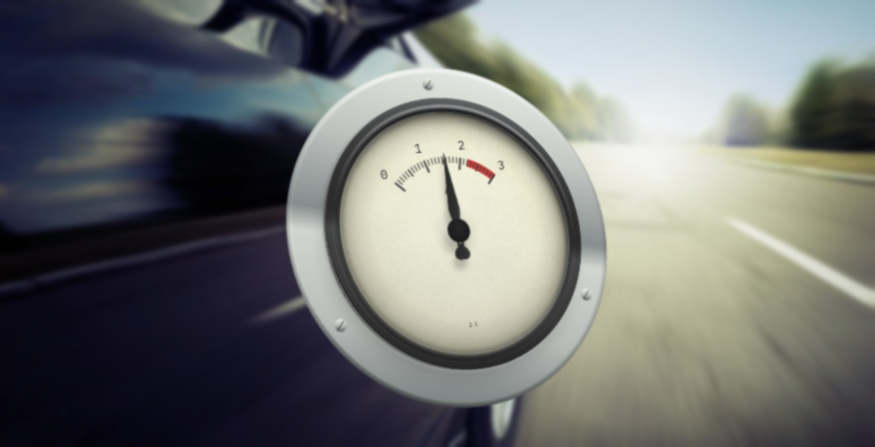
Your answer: 1.5 A
